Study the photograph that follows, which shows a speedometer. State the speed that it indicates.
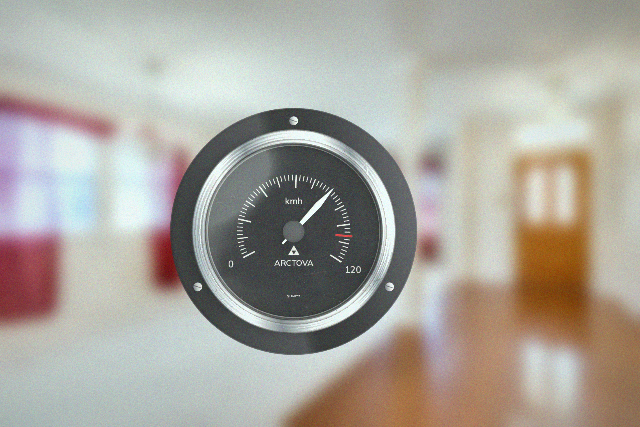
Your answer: 80 km/h
